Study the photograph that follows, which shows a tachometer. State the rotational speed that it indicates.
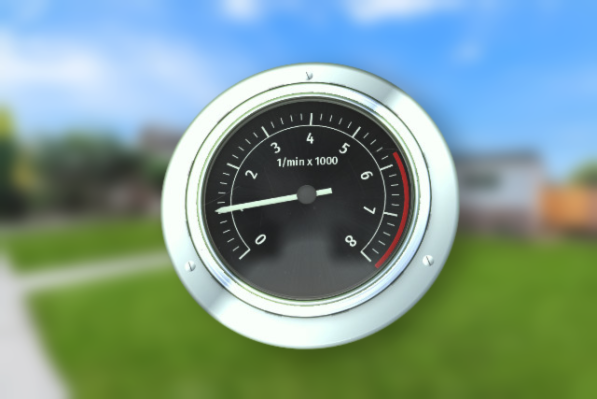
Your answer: 1000 rpm
